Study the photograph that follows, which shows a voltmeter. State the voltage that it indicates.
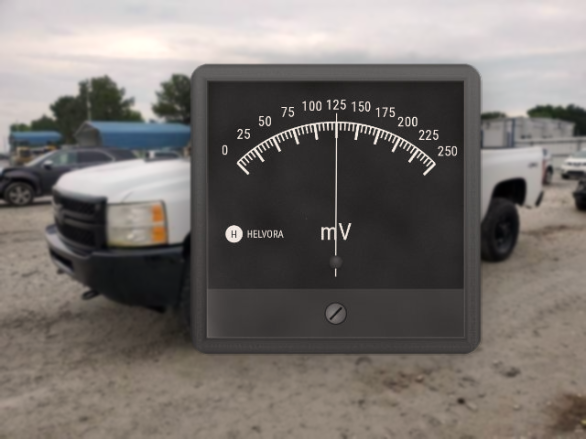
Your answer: 125 mV
